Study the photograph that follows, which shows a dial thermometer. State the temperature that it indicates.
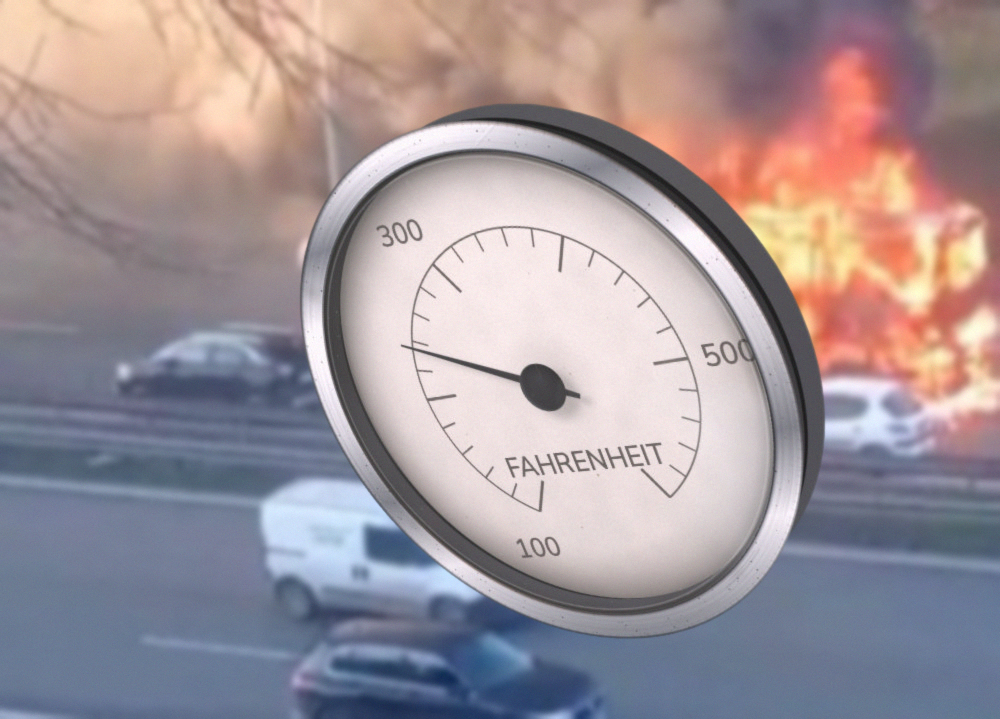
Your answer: 240 °F
